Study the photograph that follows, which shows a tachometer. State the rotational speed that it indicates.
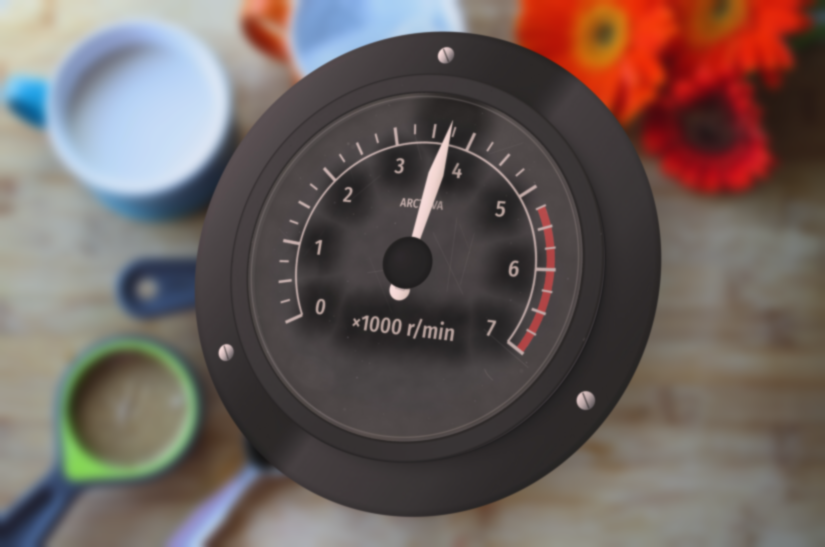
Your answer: 3750 rpm
